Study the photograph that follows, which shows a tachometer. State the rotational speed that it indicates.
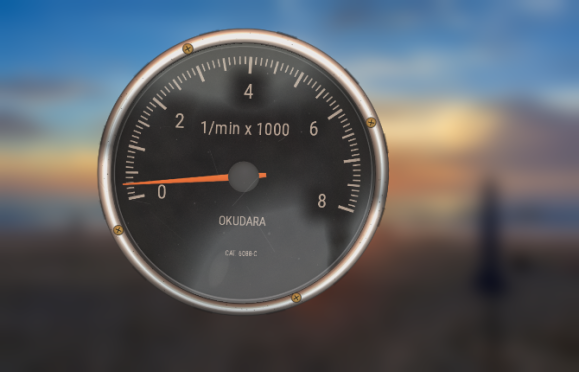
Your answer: 300 rpm
